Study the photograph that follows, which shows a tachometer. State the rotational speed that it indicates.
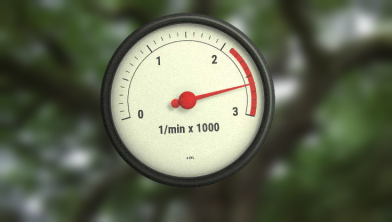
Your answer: 2600 rpm
